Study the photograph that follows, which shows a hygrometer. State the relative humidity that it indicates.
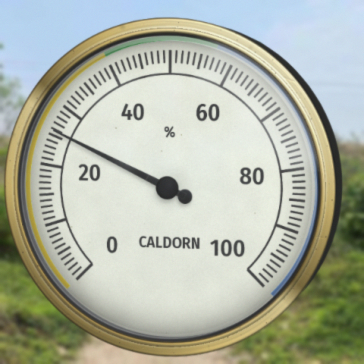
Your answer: 26 %
